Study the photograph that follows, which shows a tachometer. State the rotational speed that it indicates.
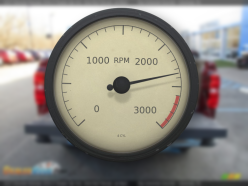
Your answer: 2350 rpm
